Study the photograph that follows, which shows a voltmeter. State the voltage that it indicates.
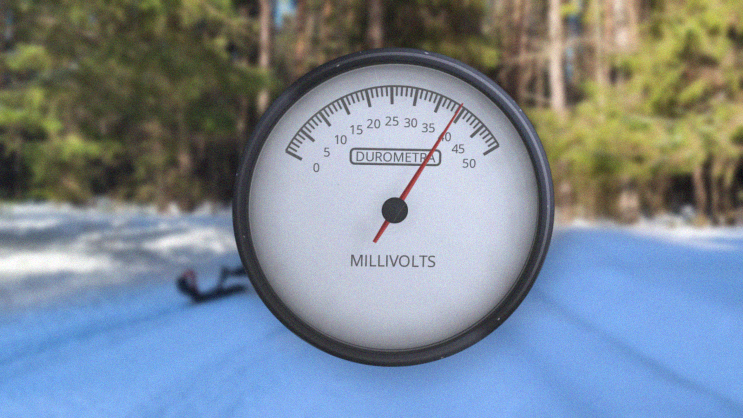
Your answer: 39 mV
